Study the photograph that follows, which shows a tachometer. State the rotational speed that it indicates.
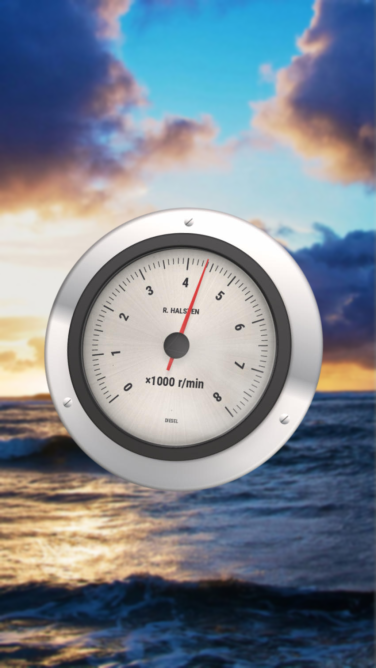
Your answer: 4400 rpm
